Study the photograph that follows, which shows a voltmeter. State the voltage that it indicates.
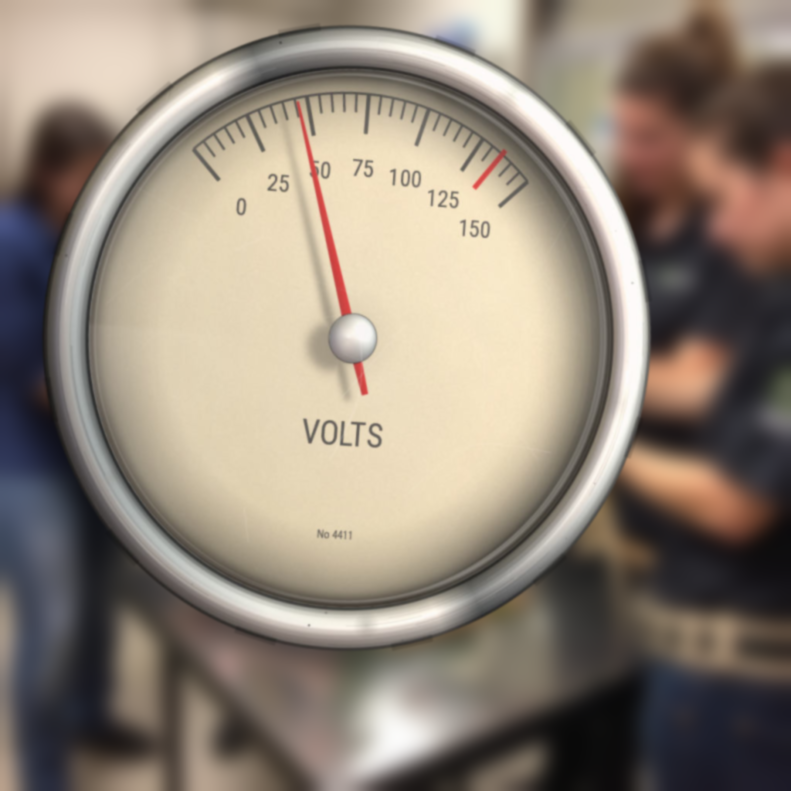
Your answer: 45 V
